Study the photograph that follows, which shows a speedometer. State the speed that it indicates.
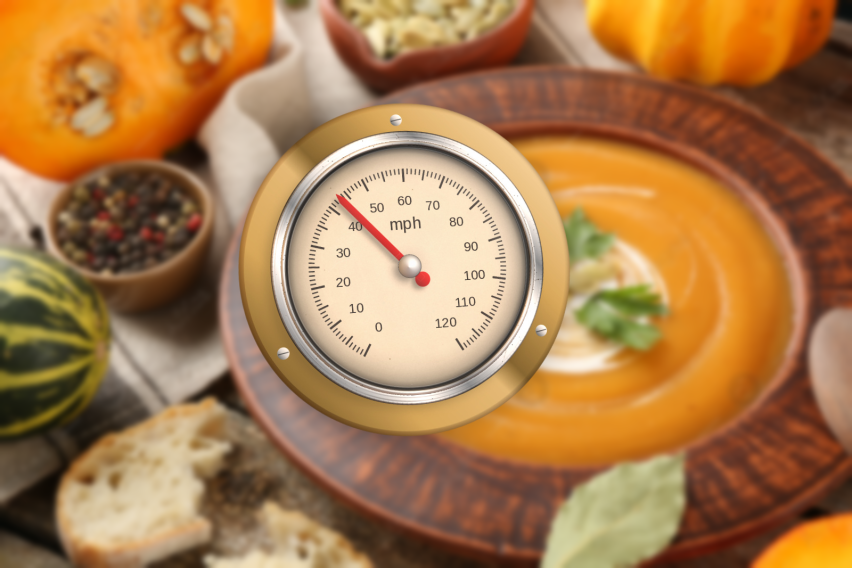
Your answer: 43 mph
